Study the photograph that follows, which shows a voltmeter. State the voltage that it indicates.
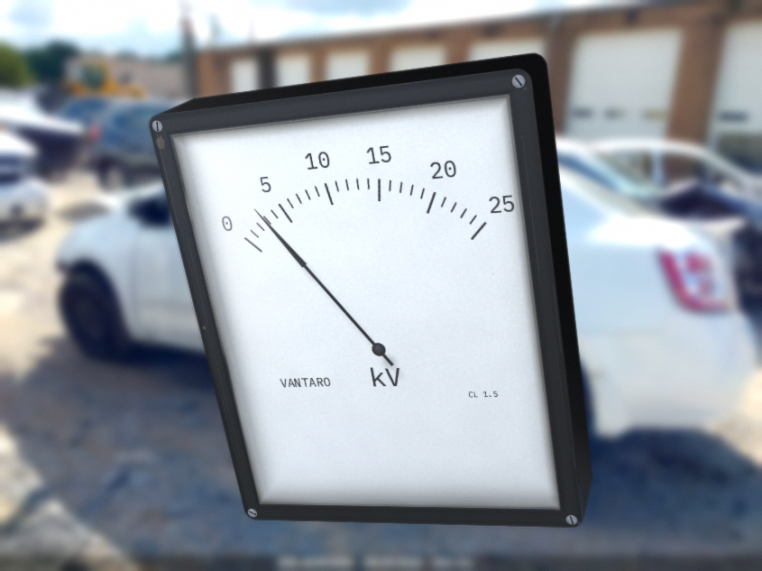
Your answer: 3 kV
